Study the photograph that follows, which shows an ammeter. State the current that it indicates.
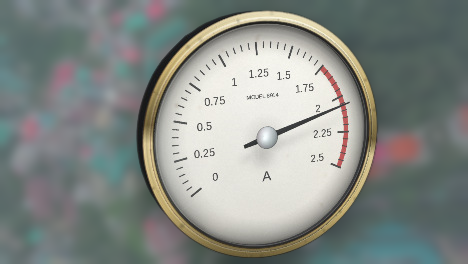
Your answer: 2.05 A
